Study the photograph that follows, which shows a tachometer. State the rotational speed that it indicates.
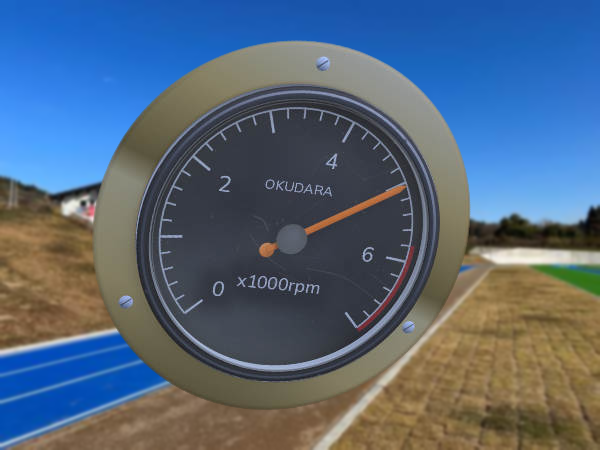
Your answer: 5000 rpm
